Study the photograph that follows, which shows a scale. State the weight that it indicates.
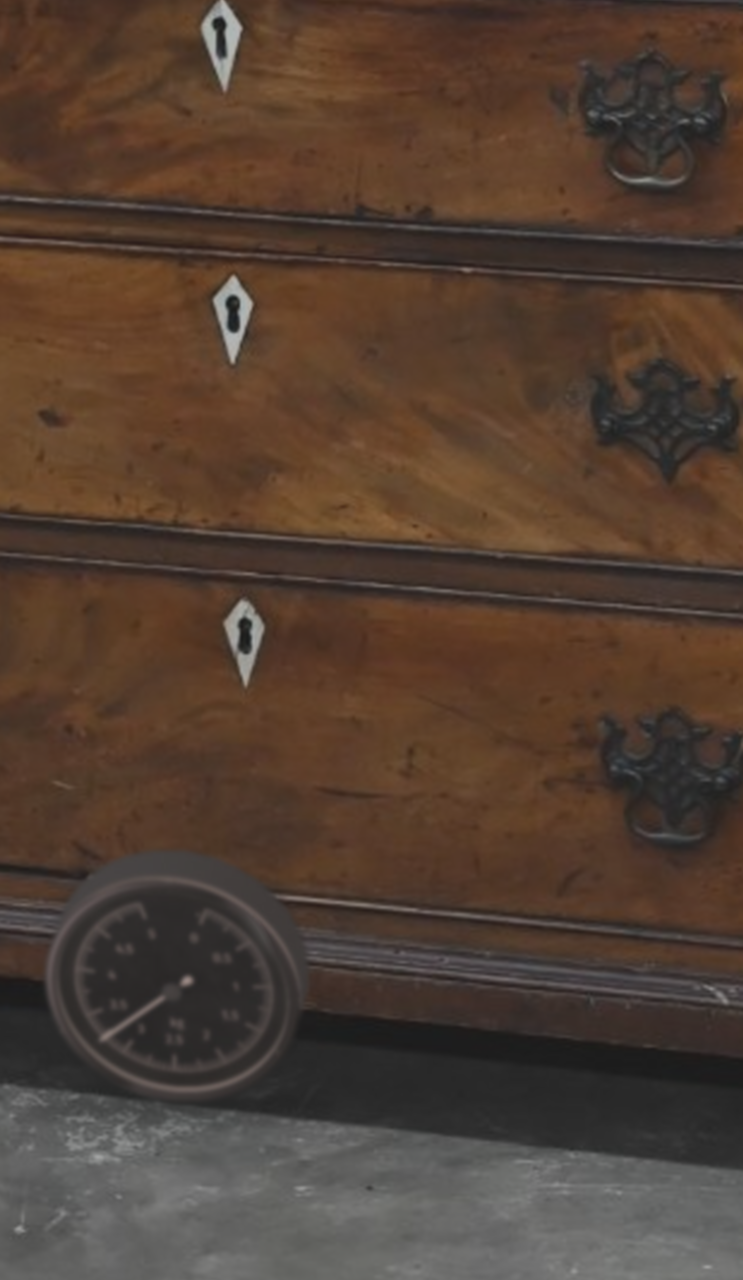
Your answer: 3.25 kg
